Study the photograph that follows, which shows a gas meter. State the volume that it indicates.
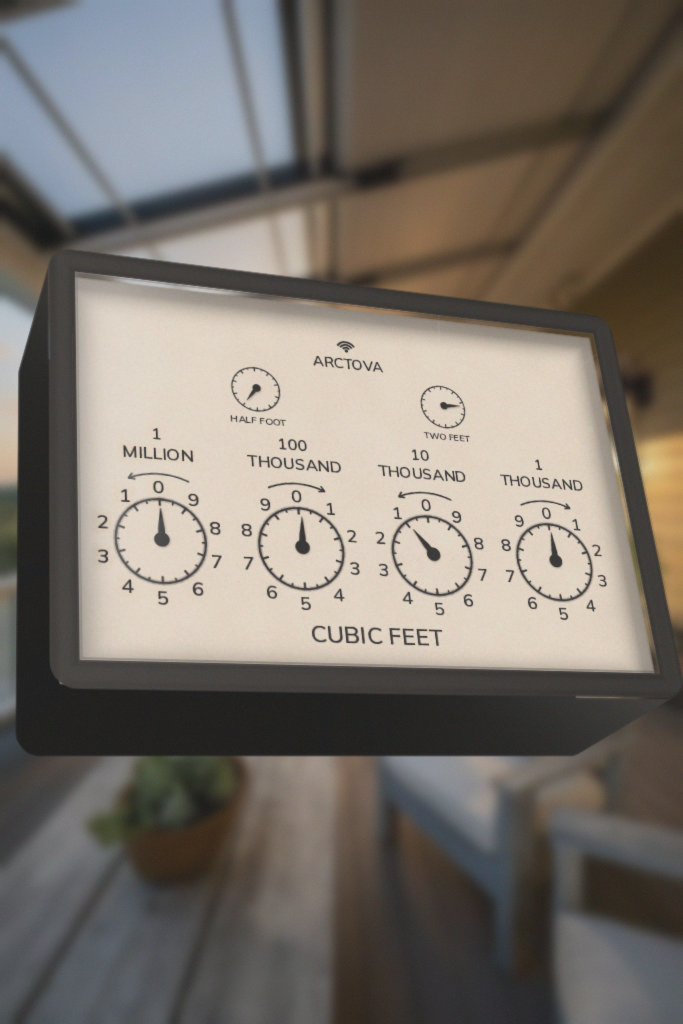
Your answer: 1000 ft³
